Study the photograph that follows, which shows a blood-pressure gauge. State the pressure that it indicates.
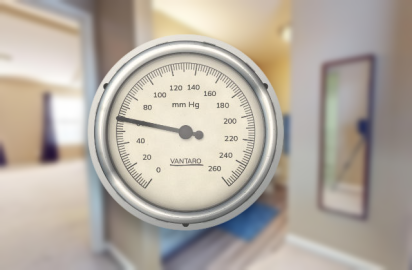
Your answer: 60 mmHg
